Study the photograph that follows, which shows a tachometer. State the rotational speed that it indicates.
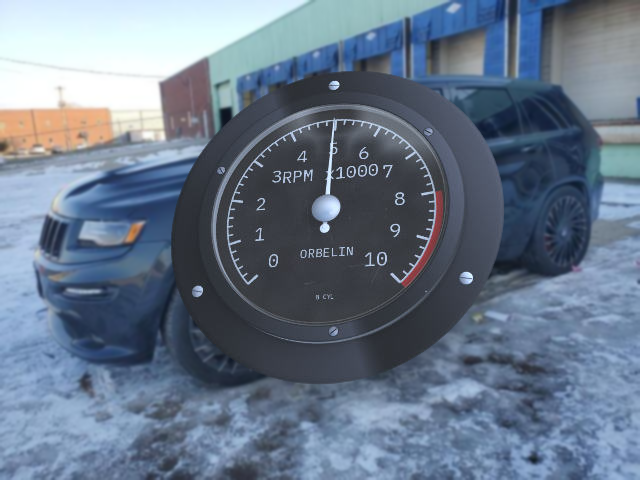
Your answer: 5000 rpm
